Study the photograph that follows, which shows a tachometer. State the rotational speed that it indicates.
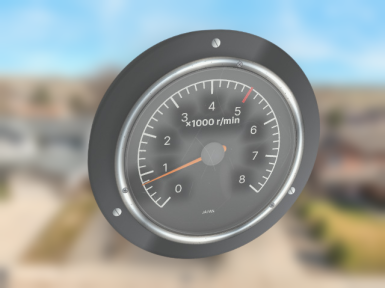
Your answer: 800 rpm
